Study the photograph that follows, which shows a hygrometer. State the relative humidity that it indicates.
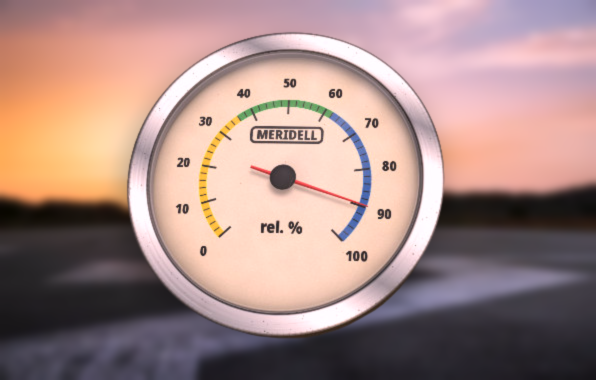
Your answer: 90 %
